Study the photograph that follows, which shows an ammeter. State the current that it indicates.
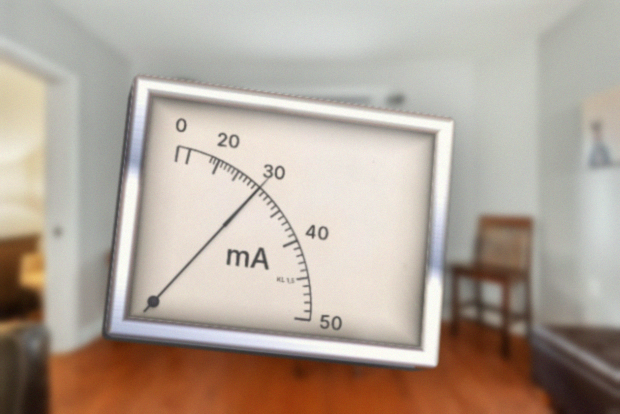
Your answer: 30 mA
